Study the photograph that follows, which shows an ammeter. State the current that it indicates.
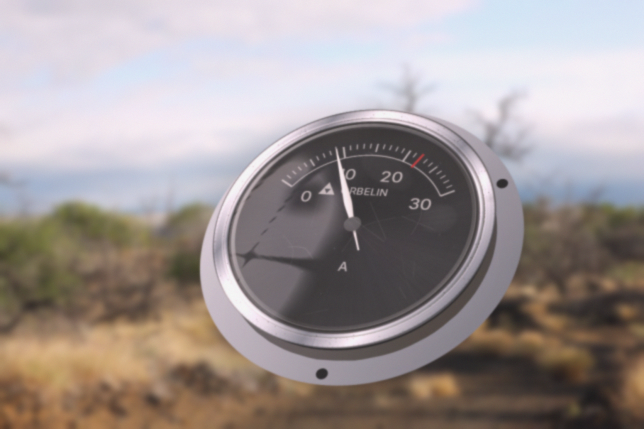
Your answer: 9 A
